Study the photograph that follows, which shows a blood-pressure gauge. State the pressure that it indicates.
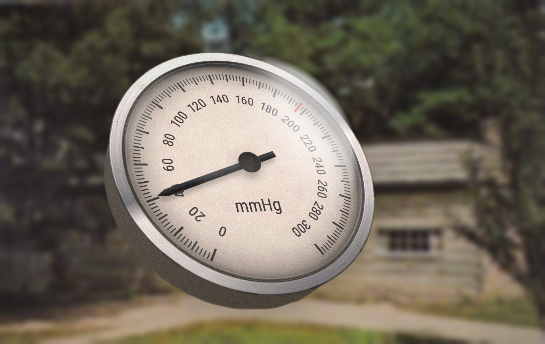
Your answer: 40 mmHg
